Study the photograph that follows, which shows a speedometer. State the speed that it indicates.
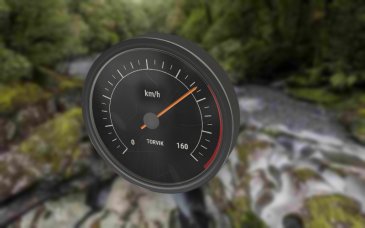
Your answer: 112.5 km/h
